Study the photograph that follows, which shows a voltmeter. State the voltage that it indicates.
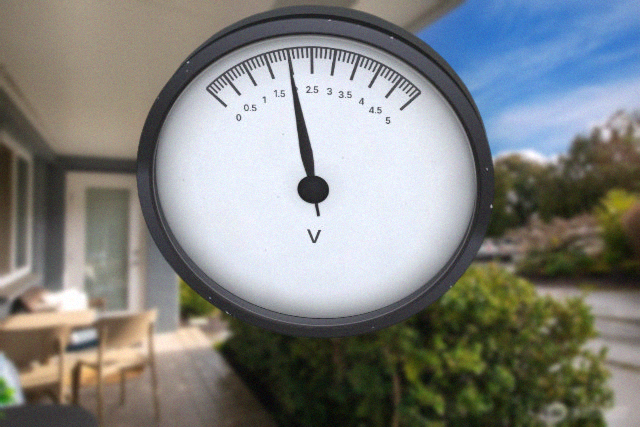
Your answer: 2 V
